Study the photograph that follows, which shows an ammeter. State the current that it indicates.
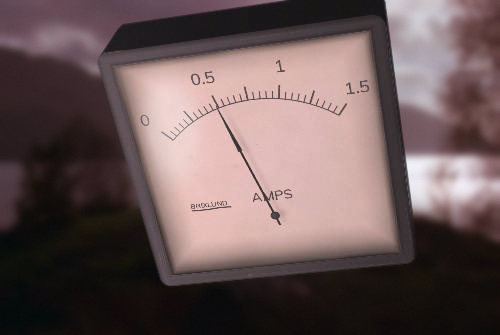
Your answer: 0.5 A
